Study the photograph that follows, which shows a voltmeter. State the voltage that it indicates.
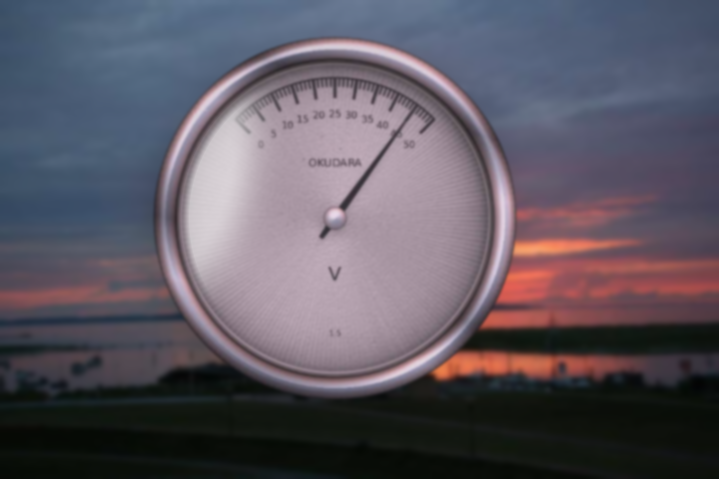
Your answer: 45 V
